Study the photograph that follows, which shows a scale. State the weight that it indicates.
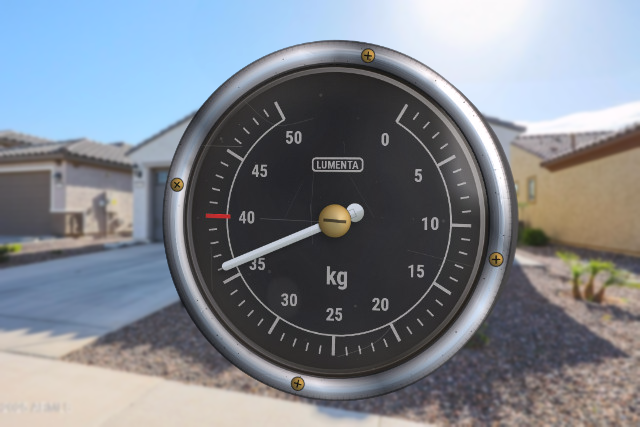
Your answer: 36 kg
